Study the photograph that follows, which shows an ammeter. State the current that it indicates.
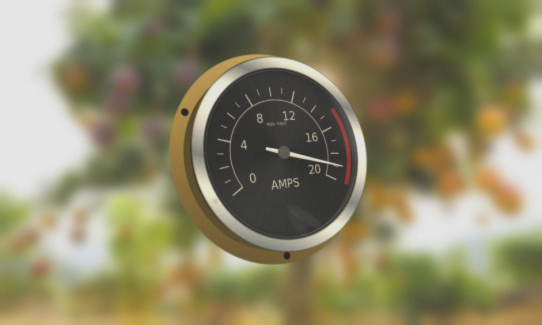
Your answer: 19 A
